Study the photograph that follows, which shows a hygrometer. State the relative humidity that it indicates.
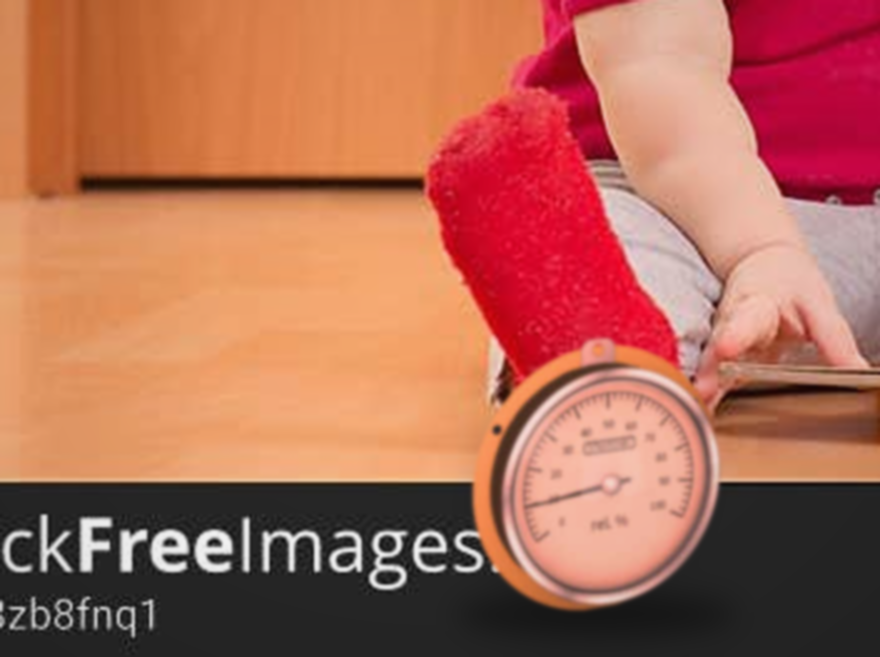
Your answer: 10 %
